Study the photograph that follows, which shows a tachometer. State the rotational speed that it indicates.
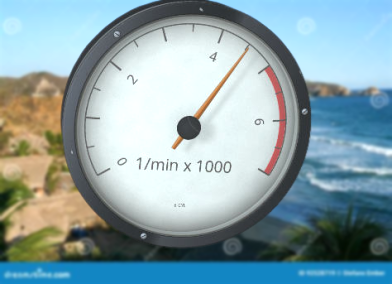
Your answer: 4500 rpm
